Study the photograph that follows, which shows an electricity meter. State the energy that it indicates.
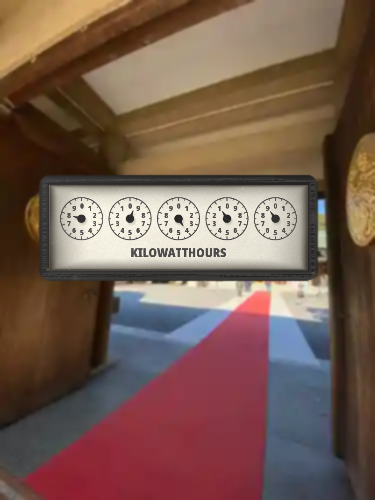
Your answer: 79409 kWh
